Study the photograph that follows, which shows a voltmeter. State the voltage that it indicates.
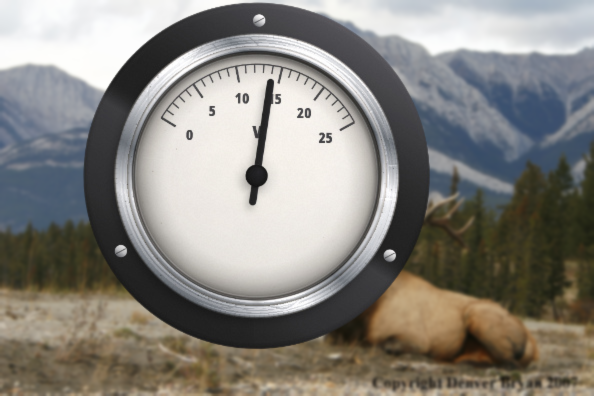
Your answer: 14 V
